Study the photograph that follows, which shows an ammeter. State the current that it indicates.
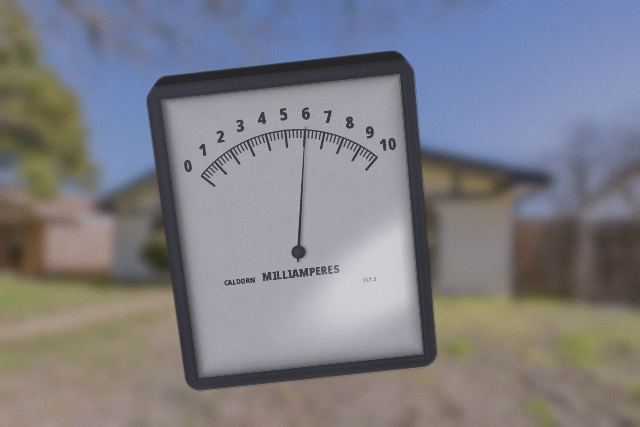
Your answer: 6 mA
